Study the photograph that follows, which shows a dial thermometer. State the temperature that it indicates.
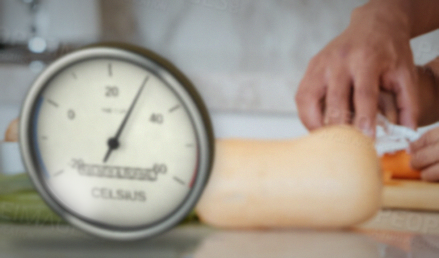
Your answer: 30 °C
